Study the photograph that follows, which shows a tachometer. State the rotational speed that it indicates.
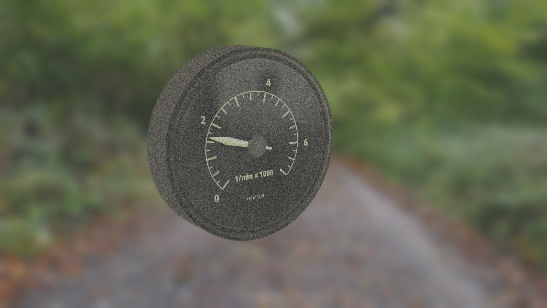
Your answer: 1625 rpm
